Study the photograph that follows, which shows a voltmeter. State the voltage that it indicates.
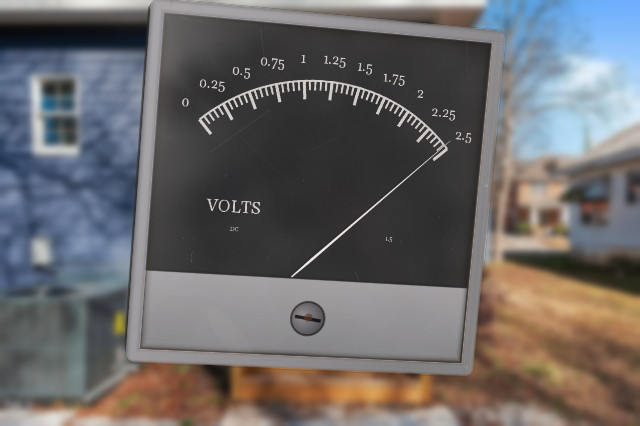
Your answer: 2.45 V
